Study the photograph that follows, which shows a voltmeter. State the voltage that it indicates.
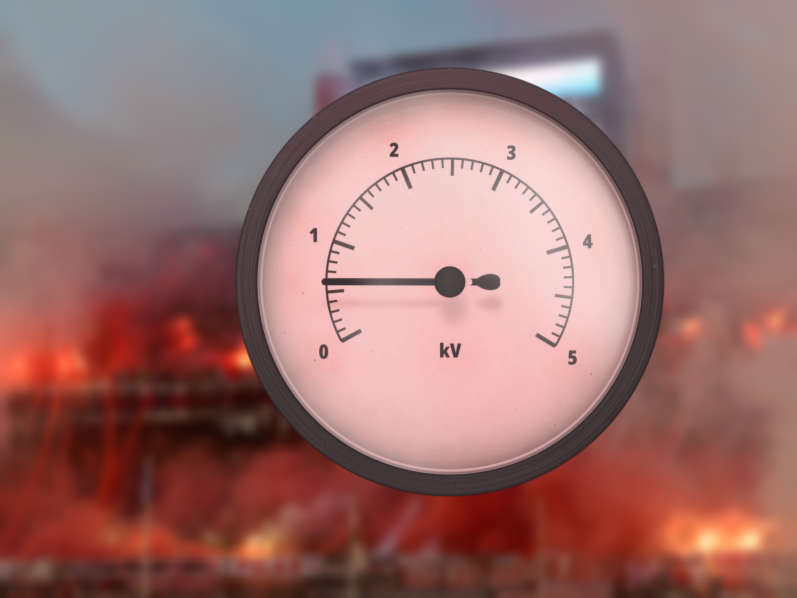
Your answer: 0.6 kV
